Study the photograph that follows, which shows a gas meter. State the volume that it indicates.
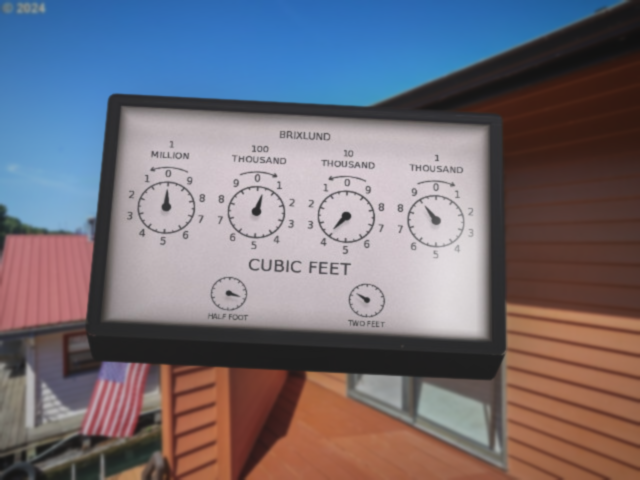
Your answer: 3900 ft³
